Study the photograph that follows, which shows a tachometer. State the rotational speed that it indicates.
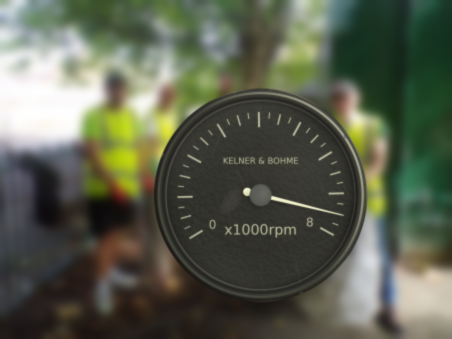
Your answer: 7500 rpm
